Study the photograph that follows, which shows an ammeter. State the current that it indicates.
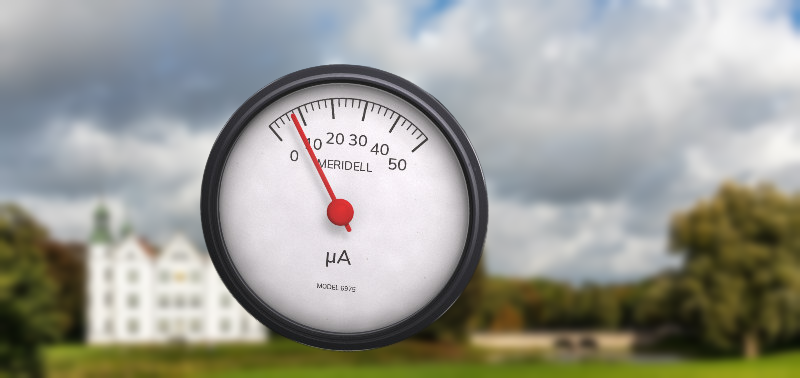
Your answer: 8 µA
